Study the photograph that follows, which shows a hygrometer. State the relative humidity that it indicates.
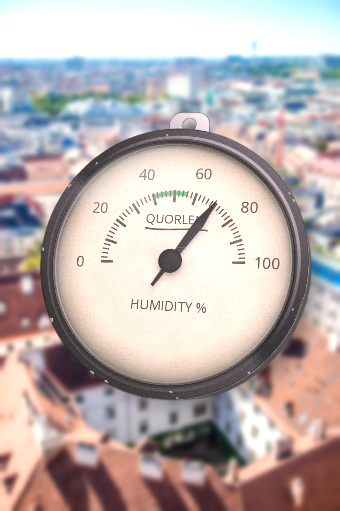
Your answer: 70 %
